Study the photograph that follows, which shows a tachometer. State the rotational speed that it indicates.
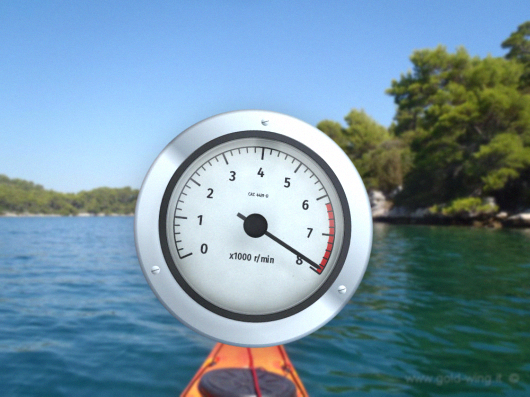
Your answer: 7900 rpm
